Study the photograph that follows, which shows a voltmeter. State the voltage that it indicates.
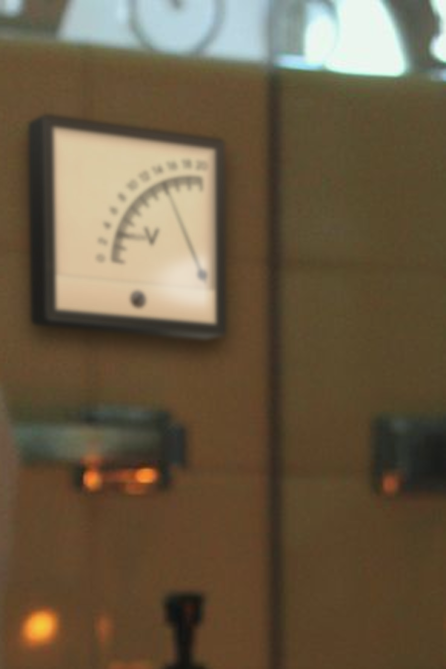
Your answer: 14 V
